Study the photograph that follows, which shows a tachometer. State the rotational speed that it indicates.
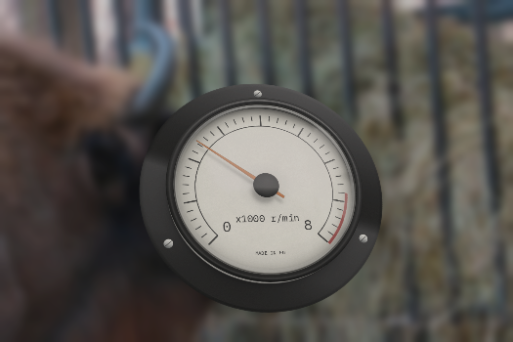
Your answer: 2400 rpm
